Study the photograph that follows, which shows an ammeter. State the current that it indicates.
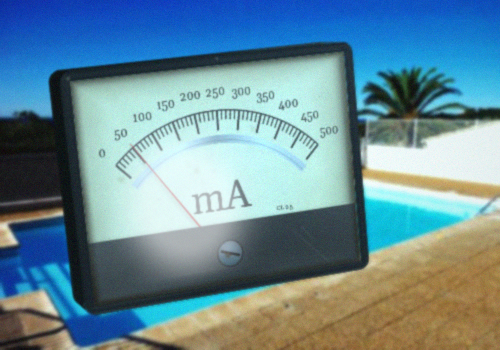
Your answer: 50 mA
